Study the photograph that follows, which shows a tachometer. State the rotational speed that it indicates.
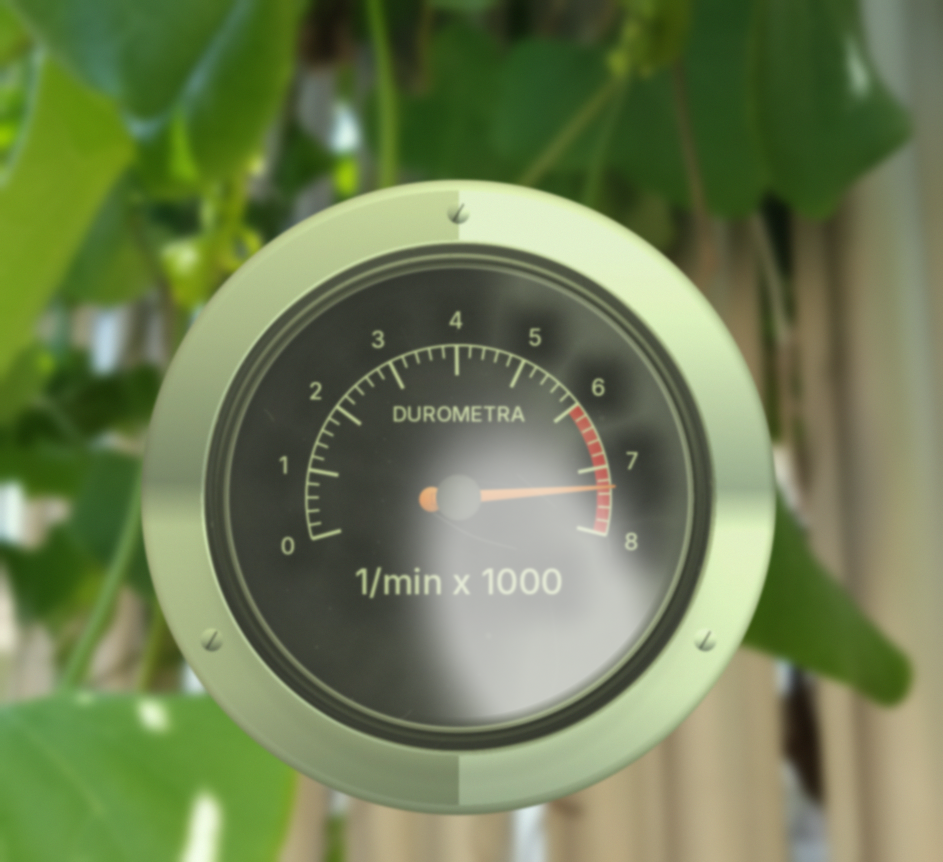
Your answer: 7300 rpm
